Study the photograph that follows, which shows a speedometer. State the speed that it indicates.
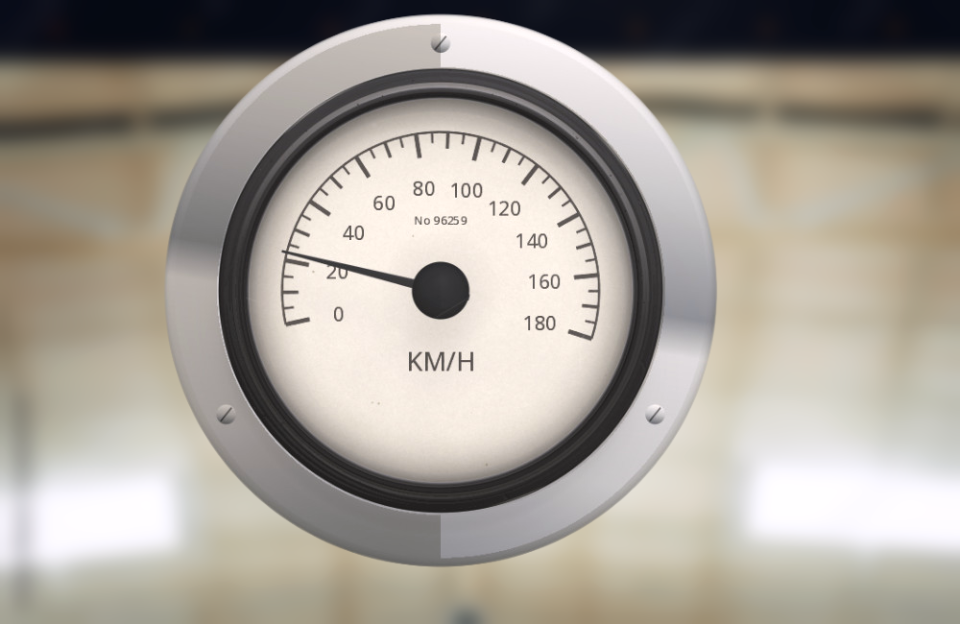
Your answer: 22.5 km/h
